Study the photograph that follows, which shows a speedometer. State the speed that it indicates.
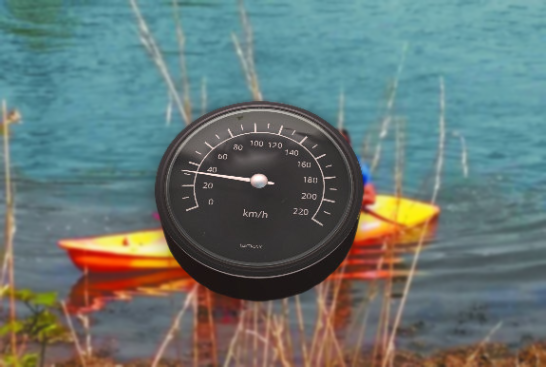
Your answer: 30 km/h
